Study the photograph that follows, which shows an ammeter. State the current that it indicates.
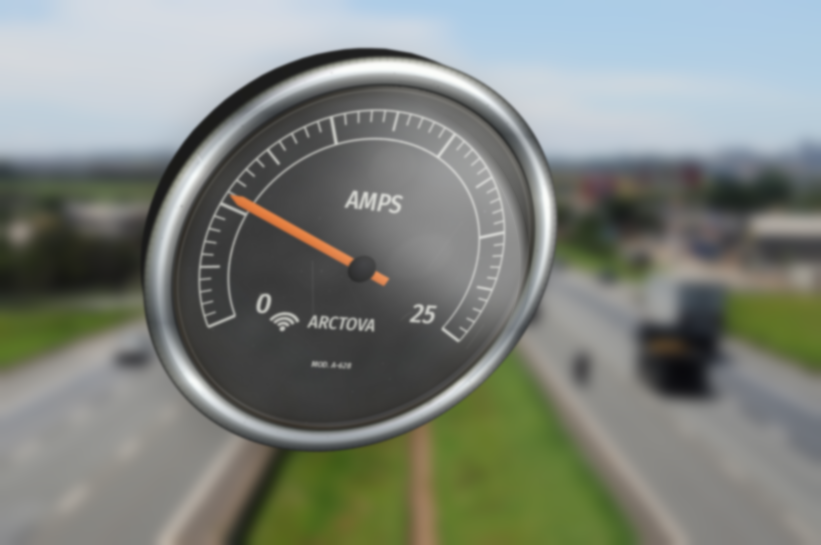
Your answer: 5.5 A
